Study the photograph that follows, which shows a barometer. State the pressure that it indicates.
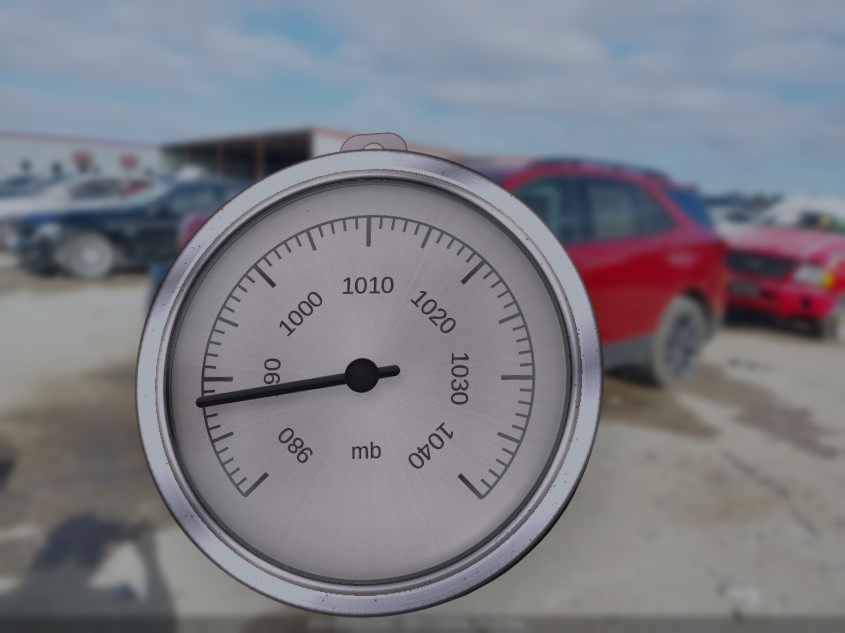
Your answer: 988 mbar
